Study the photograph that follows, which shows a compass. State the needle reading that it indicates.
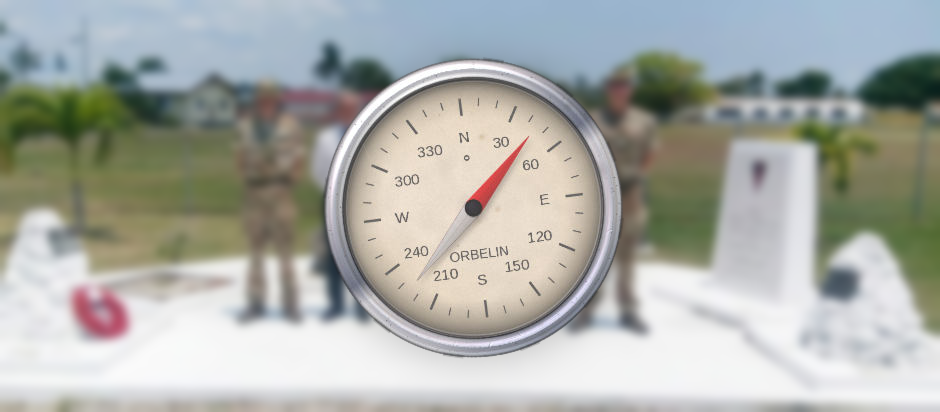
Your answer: 45 °
